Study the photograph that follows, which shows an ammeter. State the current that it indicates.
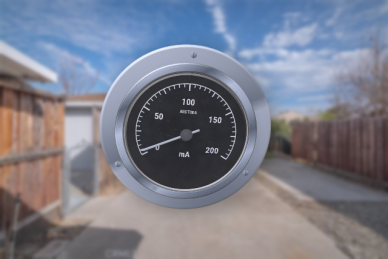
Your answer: 5 mA
